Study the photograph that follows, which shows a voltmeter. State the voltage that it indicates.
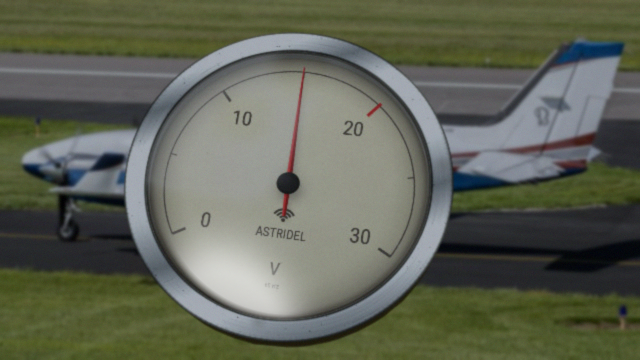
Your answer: 15 V
